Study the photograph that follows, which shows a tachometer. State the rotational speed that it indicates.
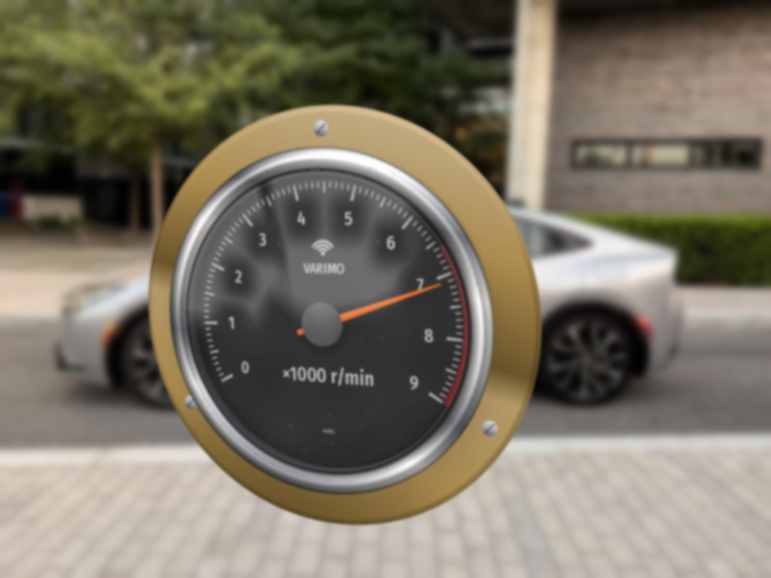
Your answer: 7100 rpm
